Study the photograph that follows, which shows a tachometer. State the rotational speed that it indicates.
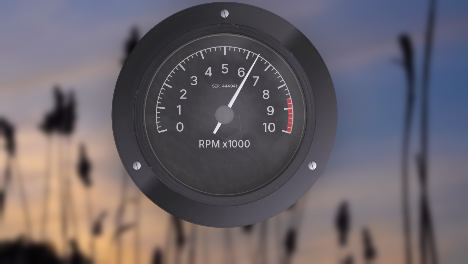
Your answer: 6400 rpm
